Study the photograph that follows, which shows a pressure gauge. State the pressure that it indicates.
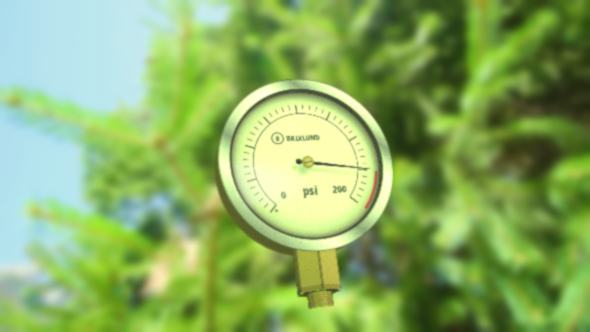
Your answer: 175 psi
